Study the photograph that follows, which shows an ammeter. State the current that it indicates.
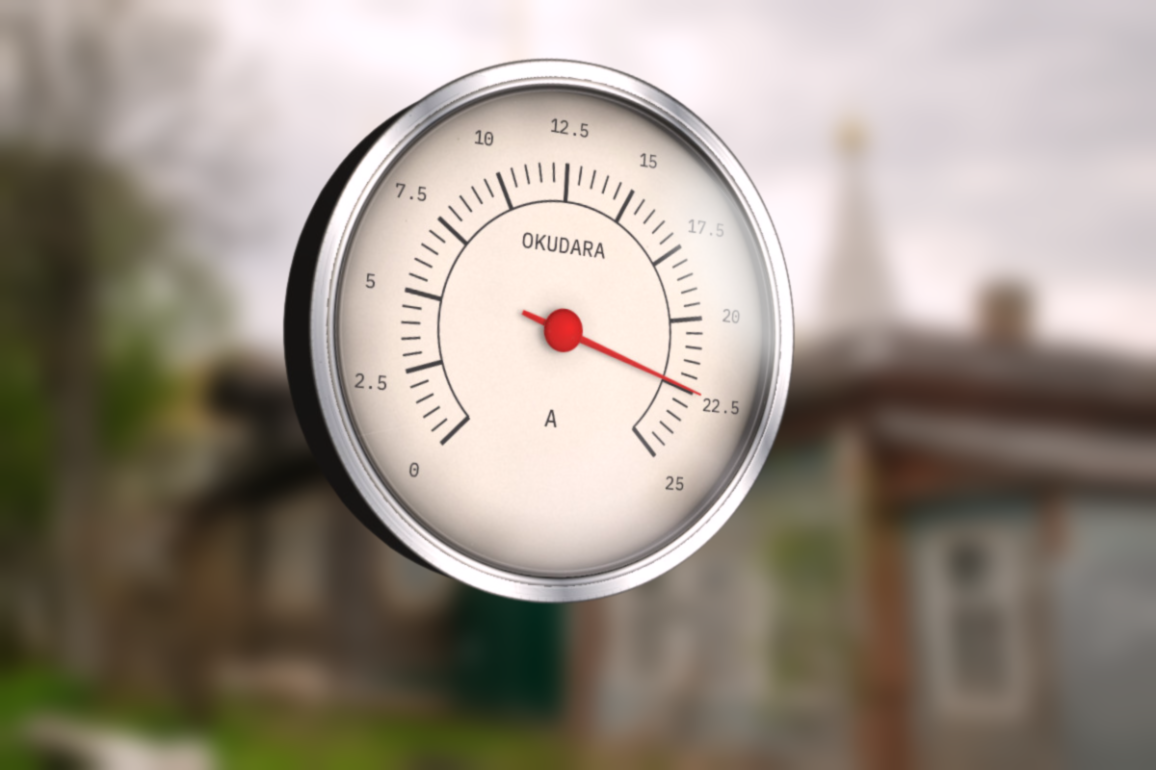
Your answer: 22.5 A
